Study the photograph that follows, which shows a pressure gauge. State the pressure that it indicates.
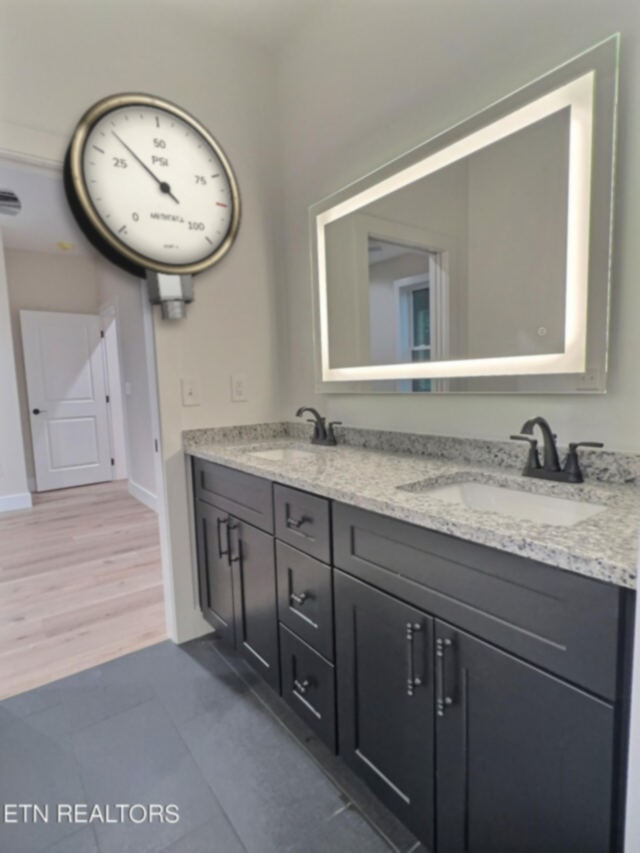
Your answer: 32.5 psi
